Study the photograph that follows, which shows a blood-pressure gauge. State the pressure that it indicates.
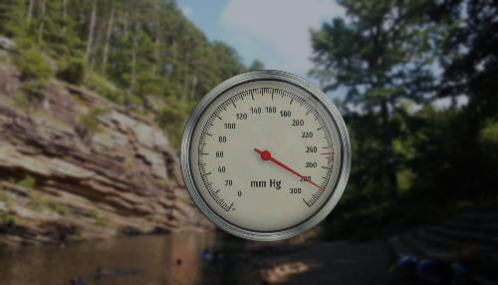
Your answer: 280 mmHg
